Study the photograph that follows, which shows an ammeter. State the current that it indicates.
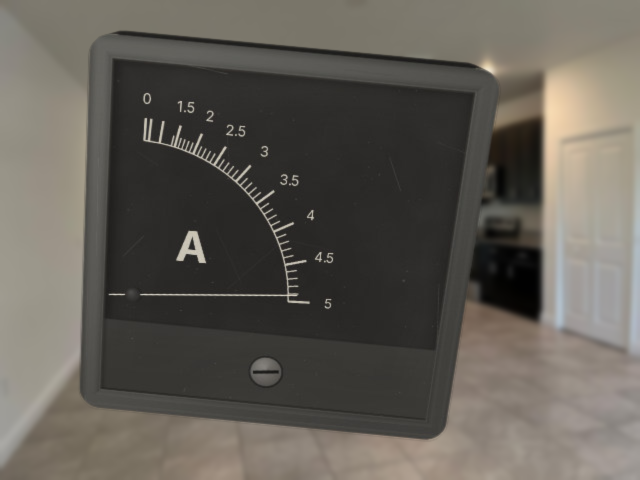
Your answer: 4.9 A
